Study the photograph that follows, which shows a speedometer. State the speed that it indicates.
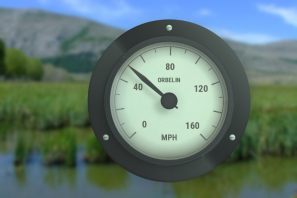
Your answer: 50 mph
